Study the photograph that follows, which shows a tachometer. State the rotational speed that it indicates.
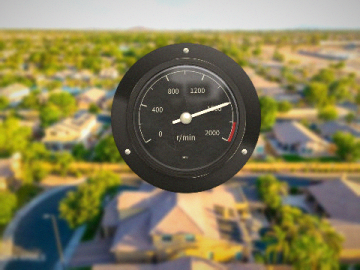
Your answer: 1600 rpm
